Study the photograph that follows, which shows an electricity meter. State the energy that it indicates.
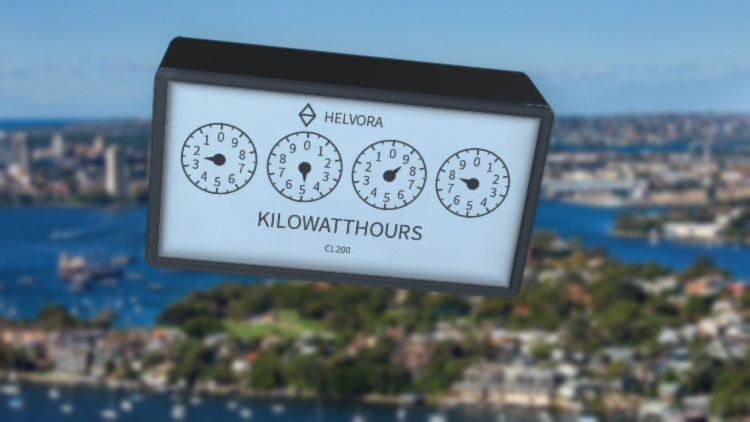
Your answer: 2488 kWh
